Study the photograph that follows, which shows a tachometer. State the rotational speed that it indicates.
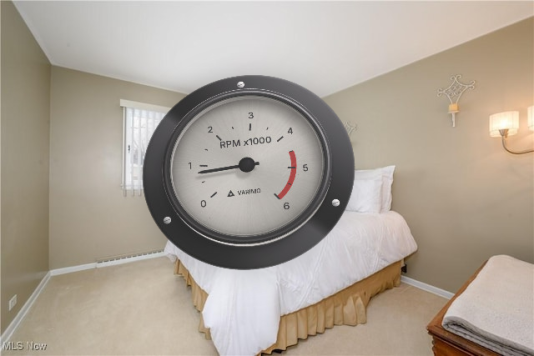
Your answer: 750 rpm
